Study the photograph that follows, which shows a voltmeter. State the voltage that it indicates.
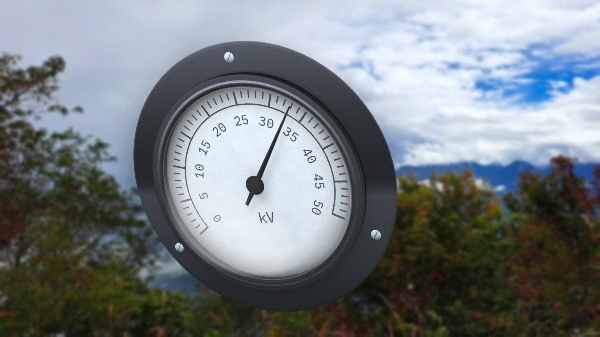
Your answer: 33 kV
